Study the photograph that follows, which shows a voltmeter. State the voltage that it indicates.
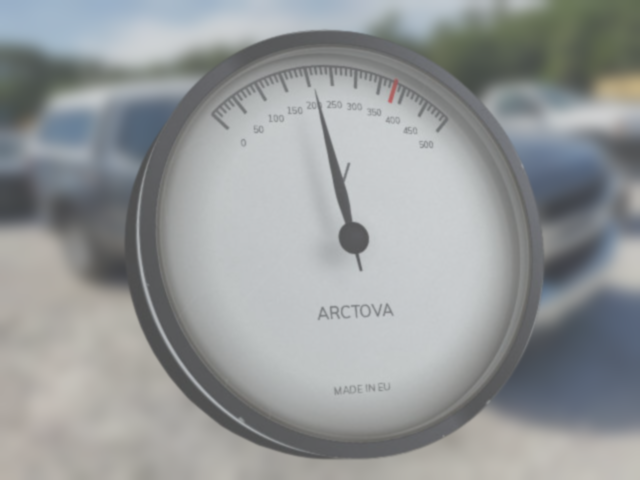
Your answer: 200 V
